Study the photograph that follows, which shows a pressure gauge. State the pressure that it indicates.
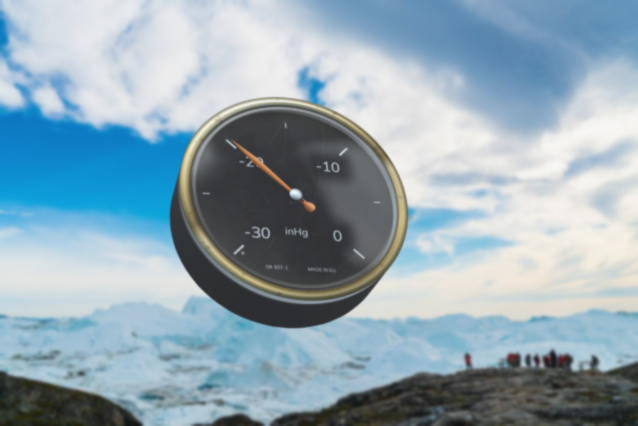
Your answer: -20 inHg
